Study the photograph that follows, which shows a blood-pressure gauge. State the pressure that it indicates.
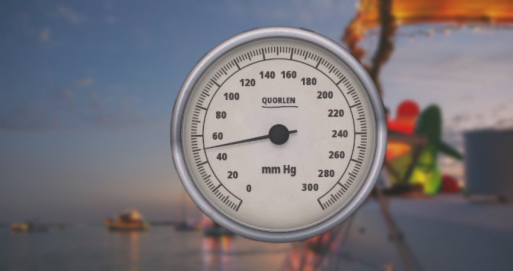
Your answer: 50 mmHg
